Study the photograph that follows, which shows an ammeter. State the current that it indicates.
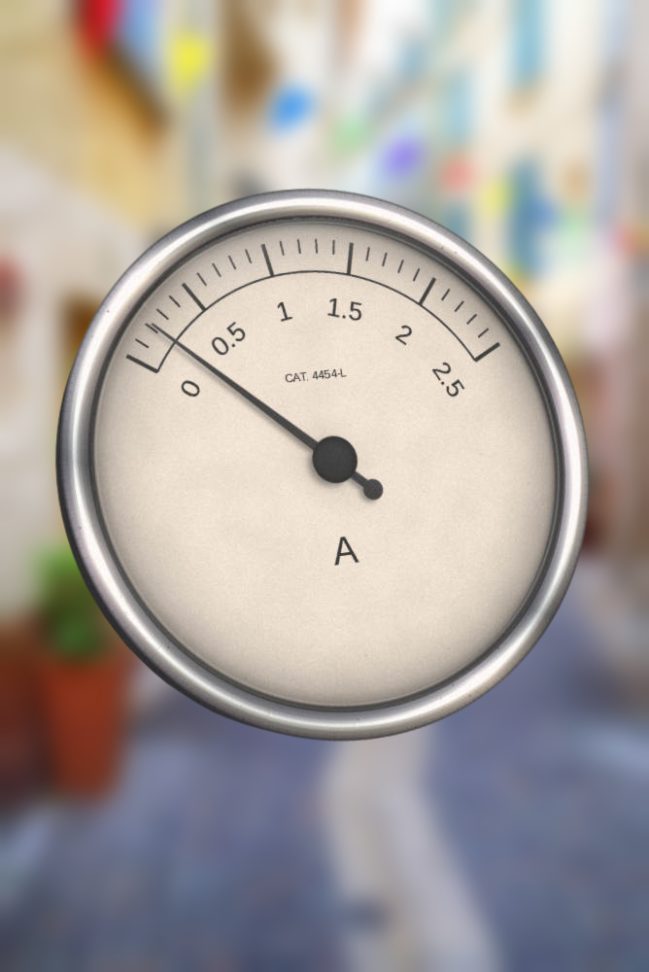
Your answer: 0.2 A
